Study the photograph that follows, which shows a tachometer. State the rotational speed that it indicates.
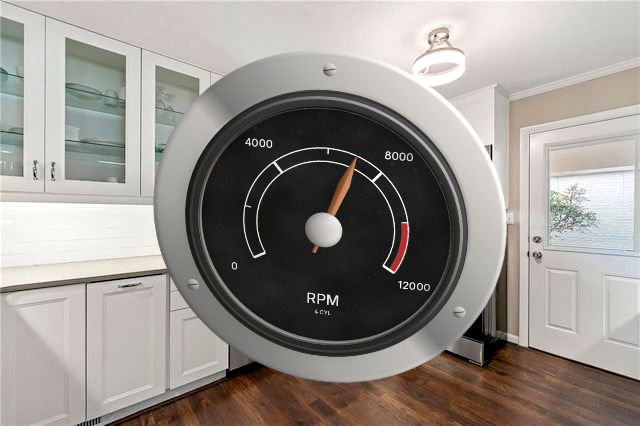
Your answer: 7000 rpm
